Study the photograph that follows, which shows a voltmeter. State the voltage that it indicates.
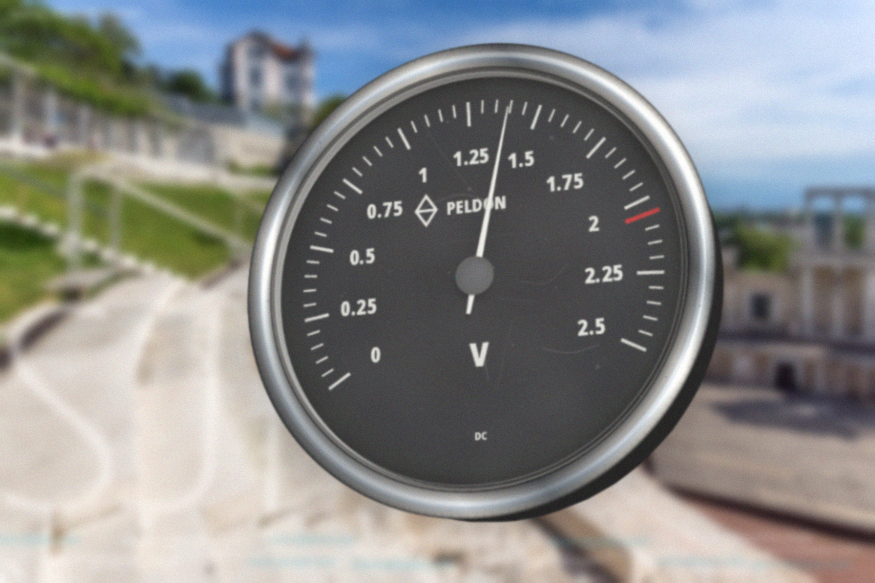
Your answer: 1.4 V
